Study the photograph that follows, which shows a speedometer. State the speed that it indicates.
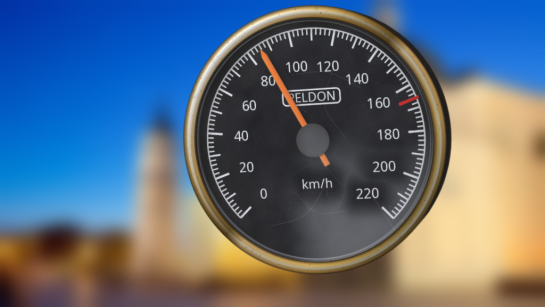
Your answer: 86 km/h
